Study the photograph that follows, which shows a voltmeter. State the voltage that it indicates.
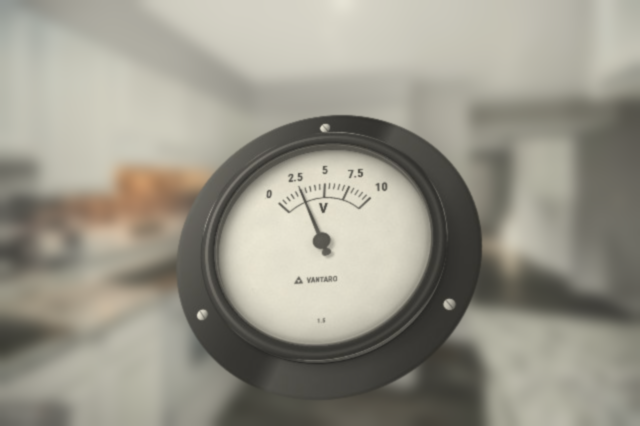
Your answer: 2.5 V
